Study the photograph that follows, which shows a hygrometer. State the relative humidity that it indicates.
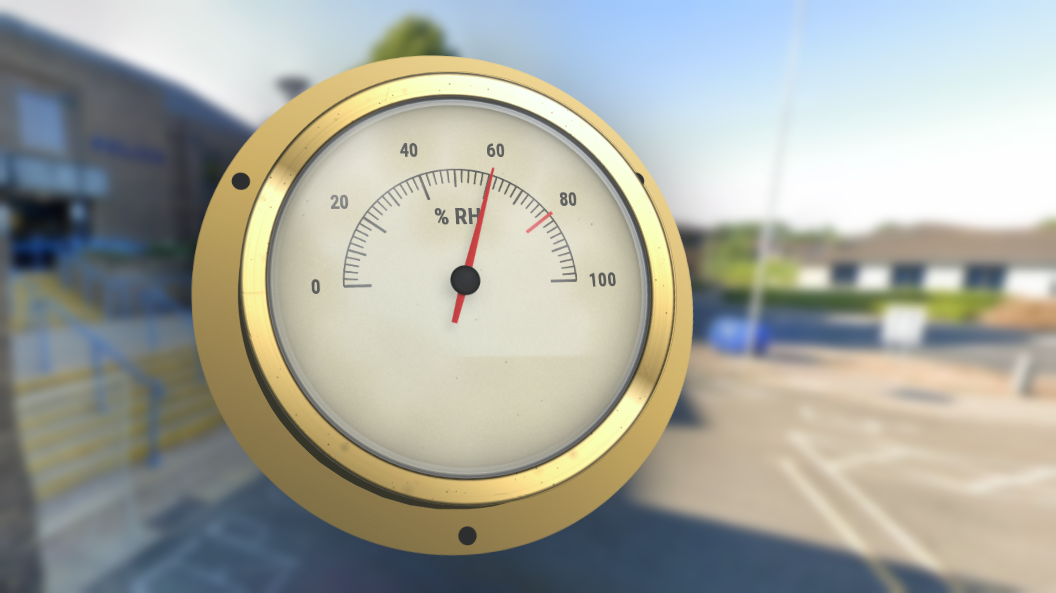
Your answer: 60 %
